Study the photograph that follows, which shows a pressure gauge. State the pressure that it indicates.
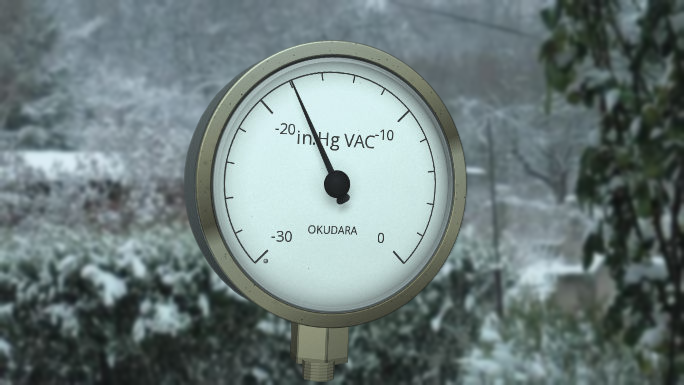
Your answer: -18 inHg
